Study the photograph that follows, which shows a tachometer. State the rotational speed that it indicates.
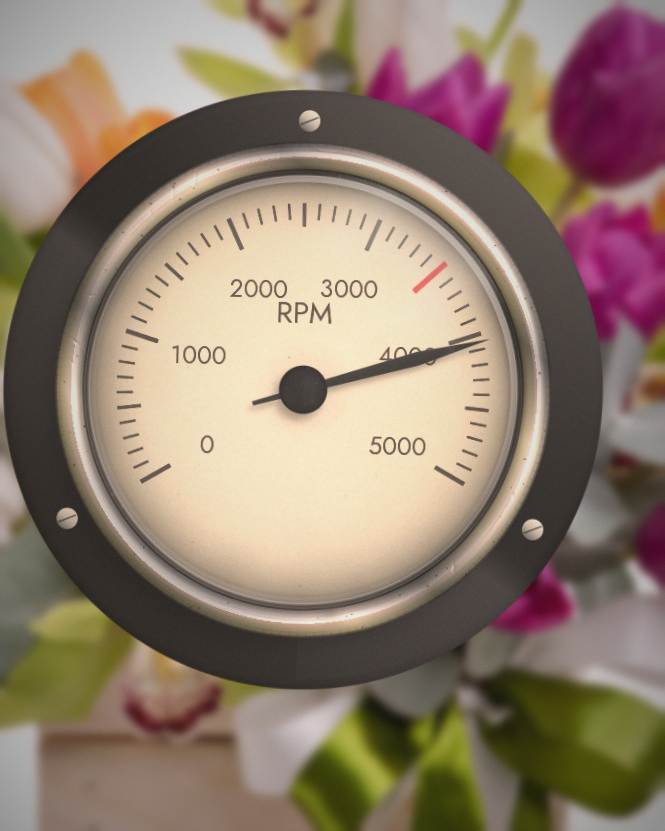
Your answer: 4050 rpm
